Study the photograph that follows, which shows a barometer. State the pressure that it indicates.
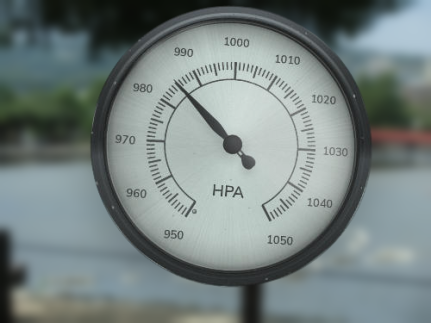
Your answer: 985 hPa
